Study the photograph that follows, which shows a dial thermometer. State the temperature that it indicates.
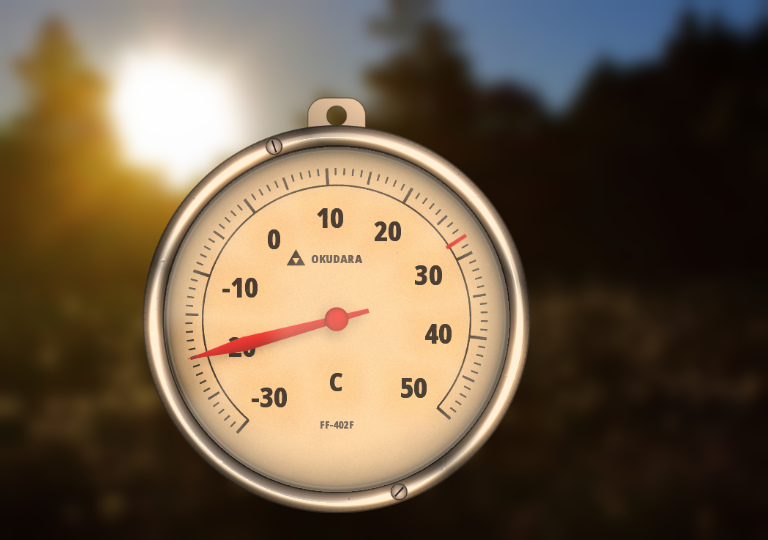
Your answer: -20 °C
